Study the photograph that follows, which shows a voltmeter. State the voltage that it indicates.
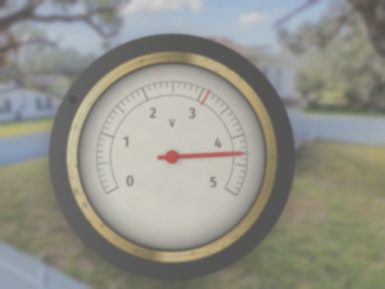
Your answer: 4.3 V
